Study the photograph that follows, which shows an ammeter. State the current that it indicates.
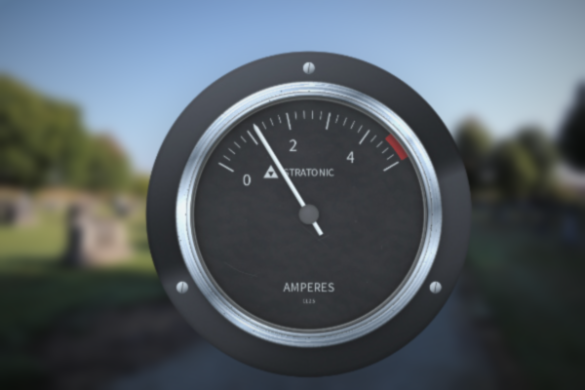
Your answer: 1.2 A
